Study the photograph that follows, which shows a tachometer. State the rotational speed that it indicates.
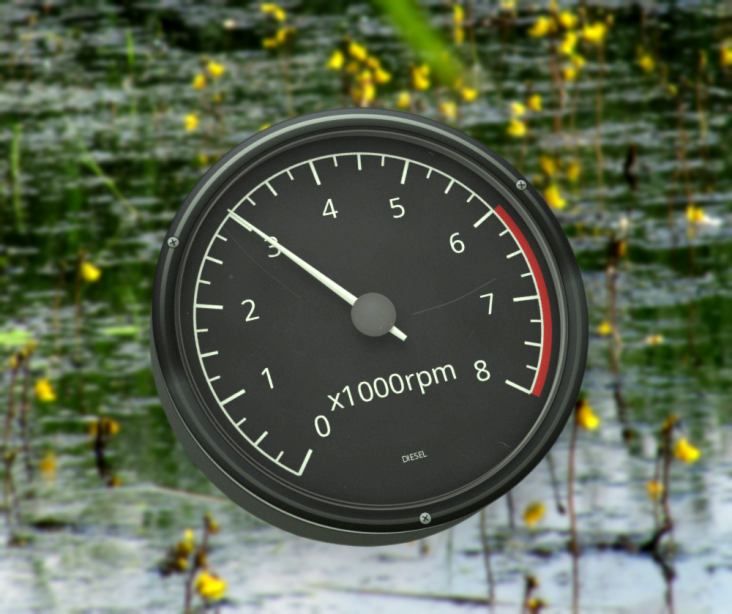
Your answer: 3000 rpm
